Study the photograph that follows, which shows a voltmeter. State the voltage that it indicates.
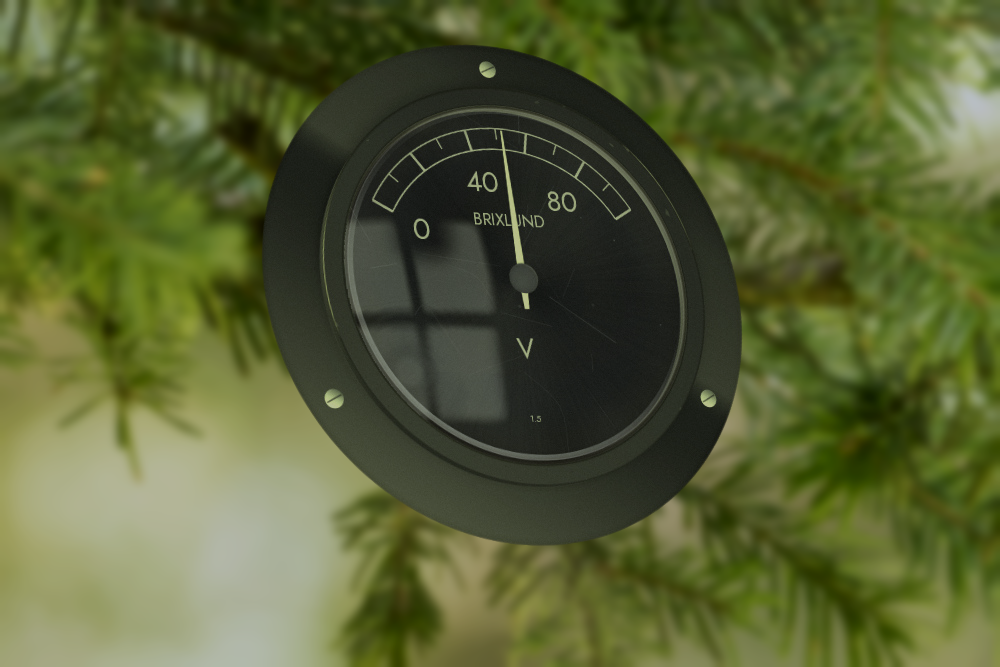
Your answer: 50 V
